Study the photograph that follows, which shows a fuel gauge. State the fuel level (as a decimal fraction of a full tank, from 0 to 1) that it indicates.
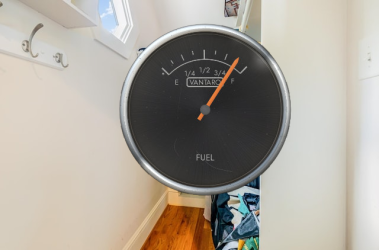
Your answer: 0.875
